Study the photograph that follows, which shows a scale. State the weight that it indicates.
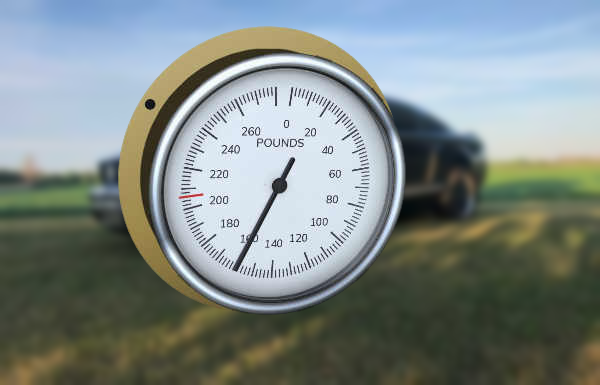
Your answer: 160 lb
